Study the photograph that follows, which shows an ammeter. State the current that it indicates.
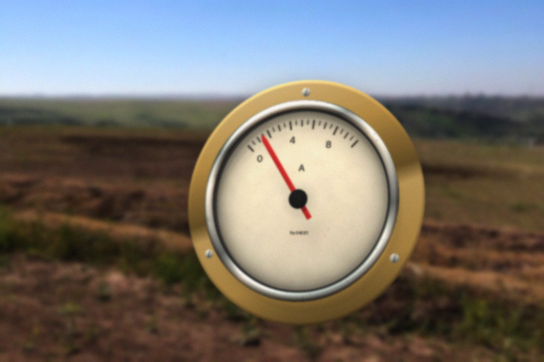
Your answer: 1.5 A
